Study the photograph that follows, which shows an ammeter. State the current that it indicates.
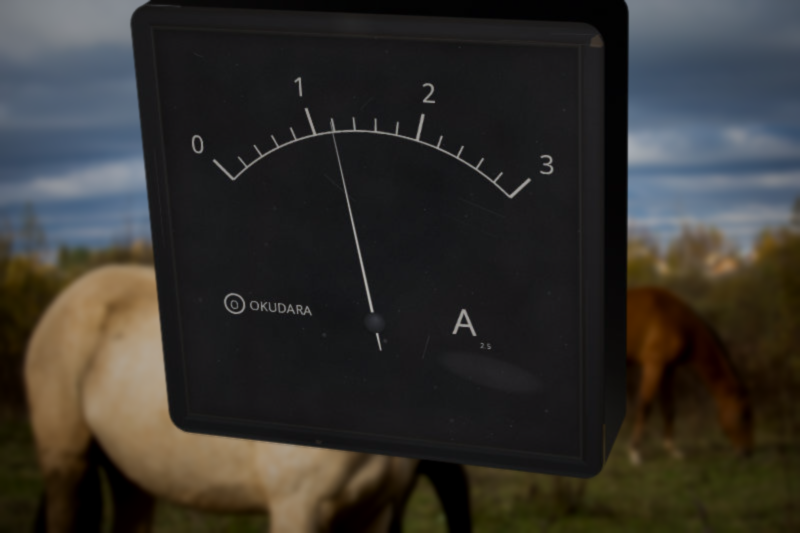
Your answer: 1.2 A
